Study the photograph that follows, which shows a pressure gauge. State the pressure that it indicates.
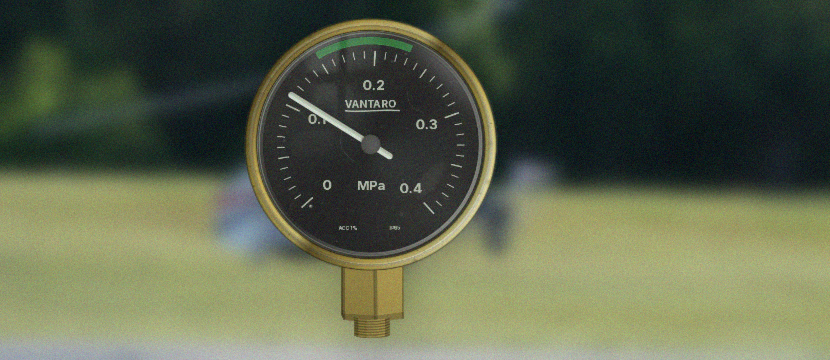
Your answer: 0.11 MPa
